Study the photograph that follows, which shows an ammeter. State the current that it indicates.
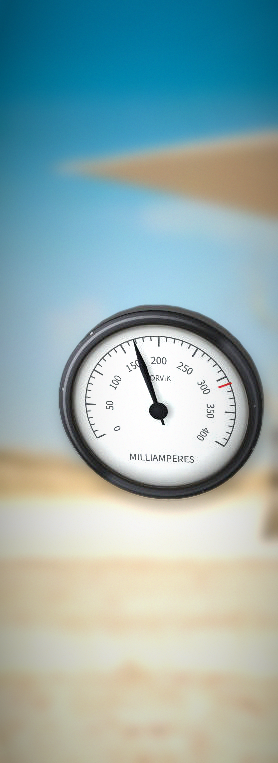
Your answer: 170 mA
